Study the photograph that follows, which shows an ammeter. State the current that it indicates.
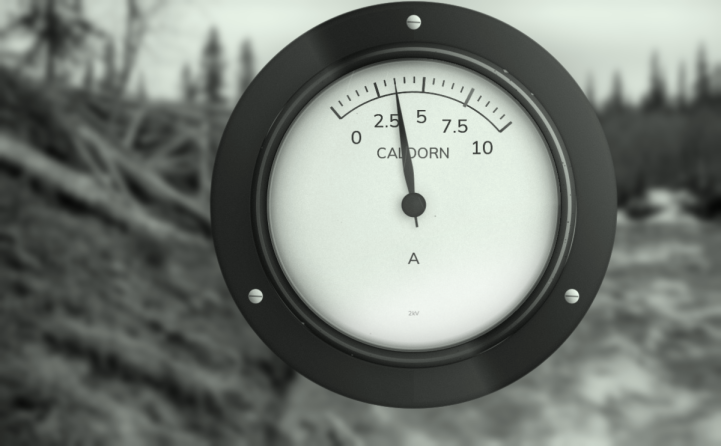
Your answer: 3.5 A
